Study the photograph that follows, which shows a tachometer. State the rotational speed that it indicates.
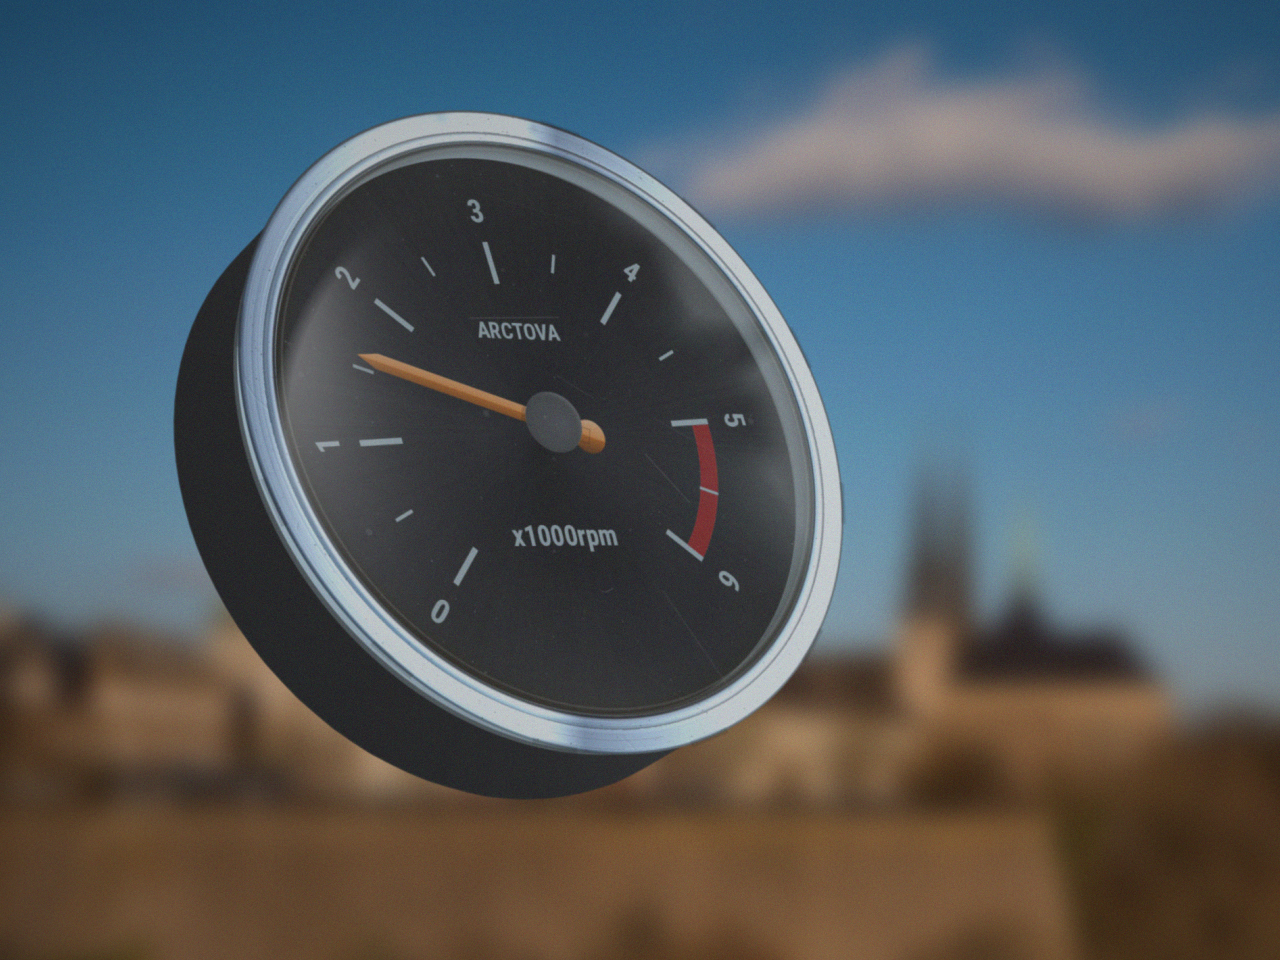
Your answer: 1500 rpm
